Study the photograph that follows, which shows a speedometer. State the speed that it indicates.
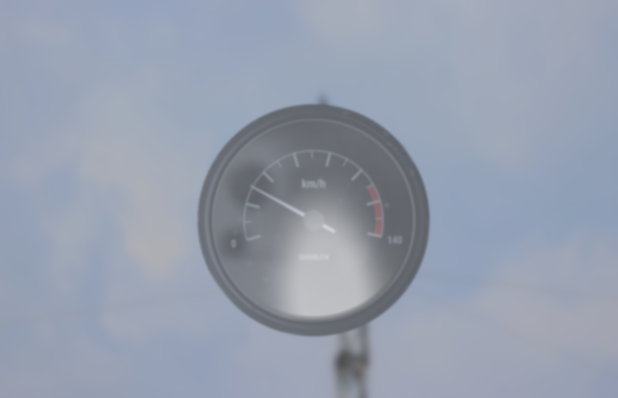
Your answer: 30 km/h
